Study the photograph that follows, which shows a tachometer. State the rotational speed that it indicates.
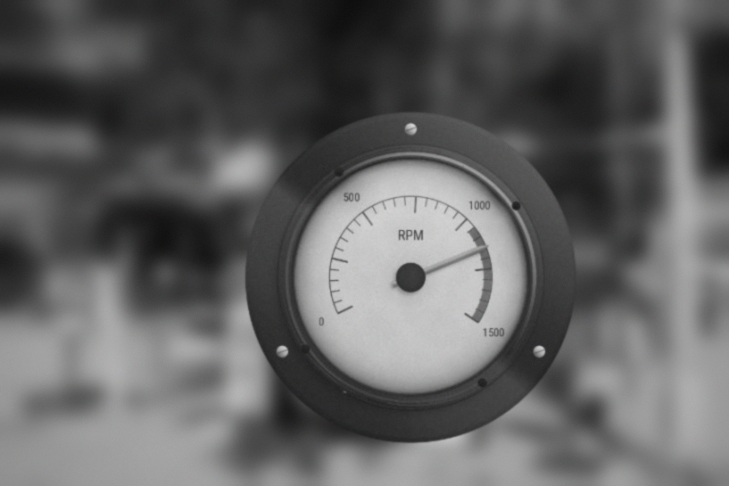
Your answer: 1150 rpm
